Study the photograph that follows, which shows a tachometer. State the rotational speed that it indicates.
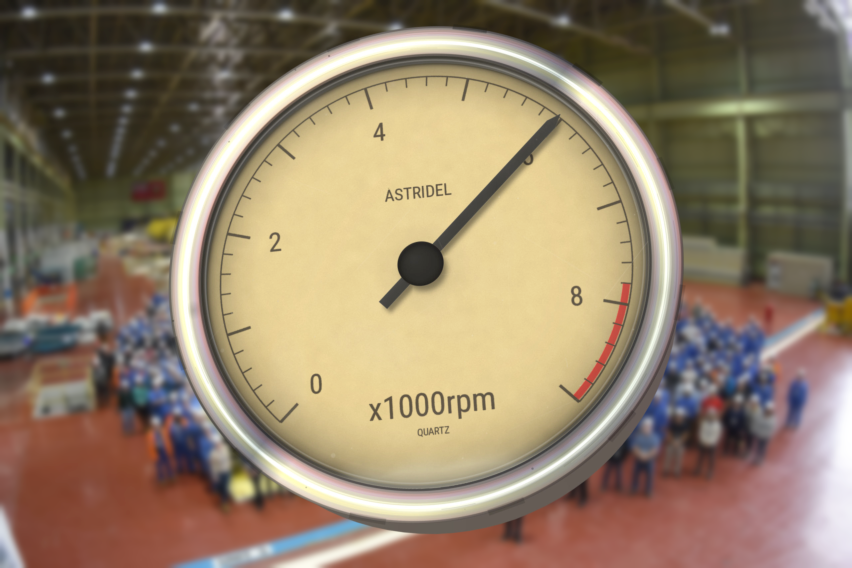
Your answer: 6000 rpm
